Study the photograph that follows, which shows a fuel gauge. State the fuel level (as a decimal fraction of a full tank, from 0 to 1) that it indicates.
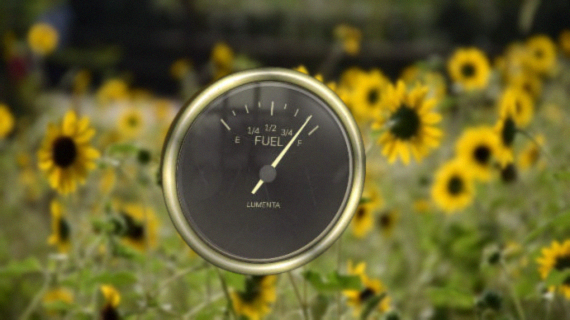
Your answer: 0.875
